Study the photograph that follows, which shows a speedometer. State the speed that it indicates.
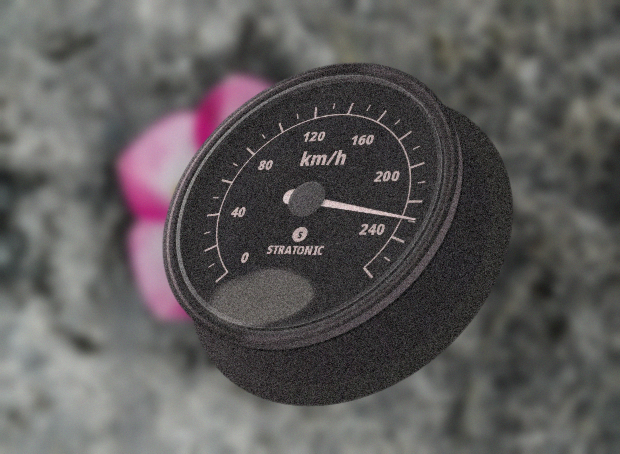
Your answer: 230 km/h
